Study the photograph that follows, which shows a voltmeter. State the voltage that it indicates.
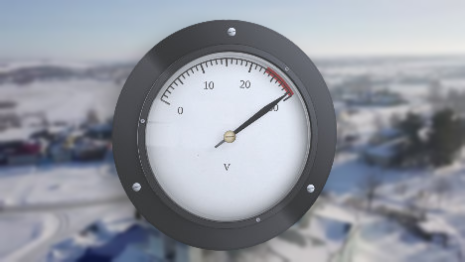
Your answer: 29 V
